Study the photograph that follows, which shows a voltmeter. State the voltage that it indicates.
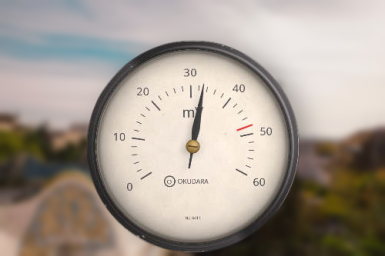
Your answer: 33 mV
